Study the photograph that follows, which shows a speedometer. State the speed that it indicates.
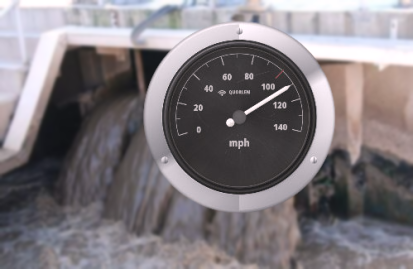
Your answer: 110 mph
